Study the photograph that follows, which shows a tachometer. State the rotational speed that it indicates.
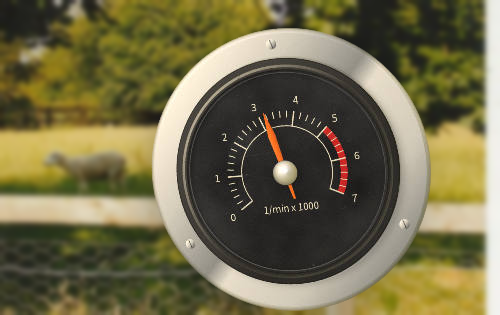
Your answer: 3200 rpm
